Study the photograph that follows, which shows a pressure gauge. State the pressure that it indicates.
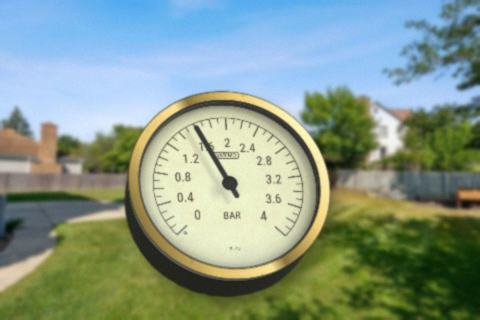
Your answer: 1.6 bar
